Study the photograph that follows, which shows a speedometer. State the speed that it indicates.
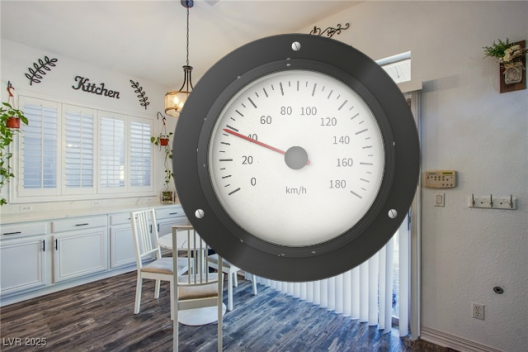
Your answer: 37.5 km/h
